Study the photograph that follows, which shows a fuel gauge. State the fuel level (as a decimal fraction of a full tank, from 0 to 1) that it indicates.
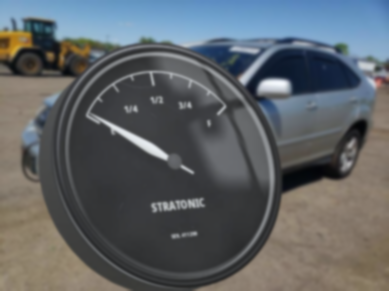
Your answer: 0
